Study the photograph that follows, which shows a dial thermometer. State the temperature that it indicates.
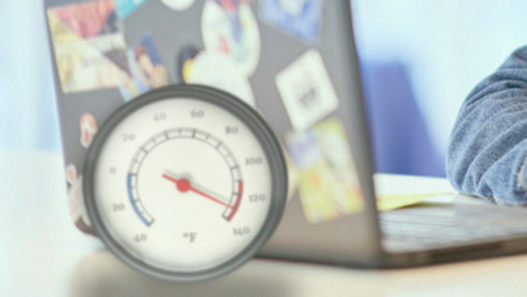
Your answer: 130 °F
